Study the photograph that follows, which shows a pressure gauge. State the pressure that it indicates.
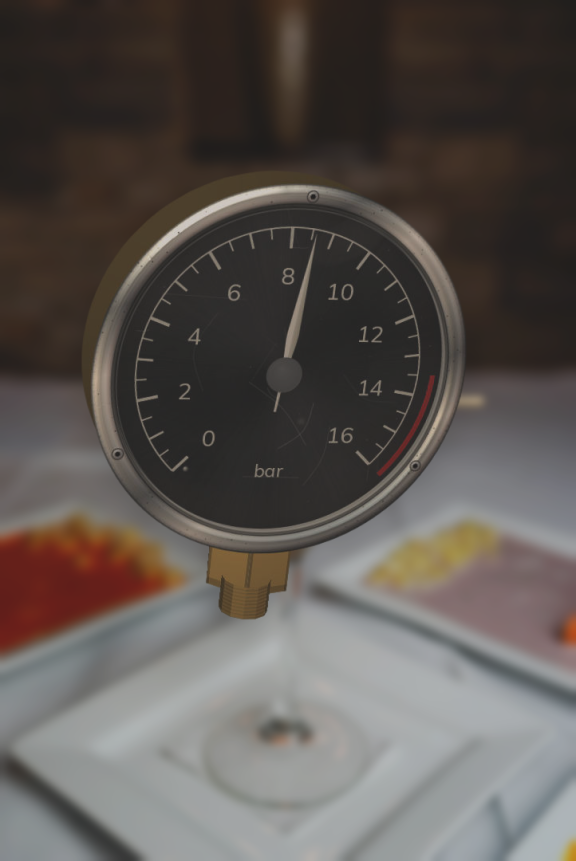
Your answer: 8.5 bar
